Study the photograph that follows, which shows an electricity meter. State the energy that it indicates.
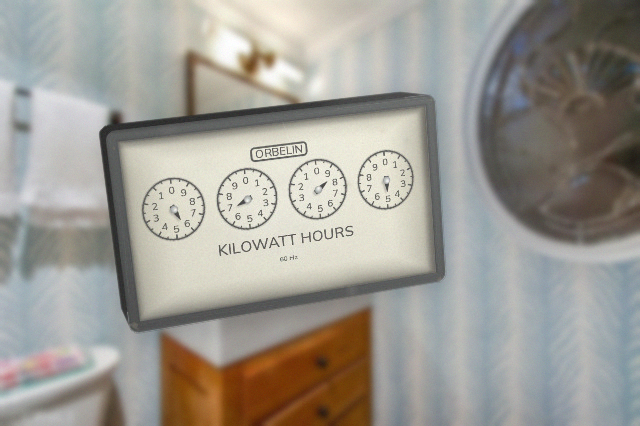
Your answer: 5685 kWh
